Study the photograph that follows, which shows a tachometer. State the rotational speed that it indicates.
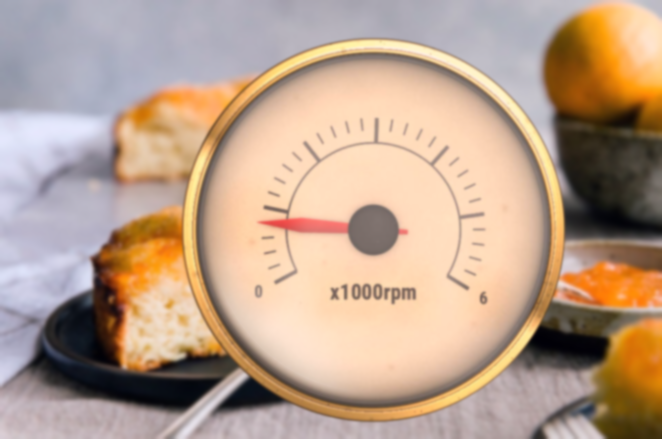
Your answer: 800 rpm
